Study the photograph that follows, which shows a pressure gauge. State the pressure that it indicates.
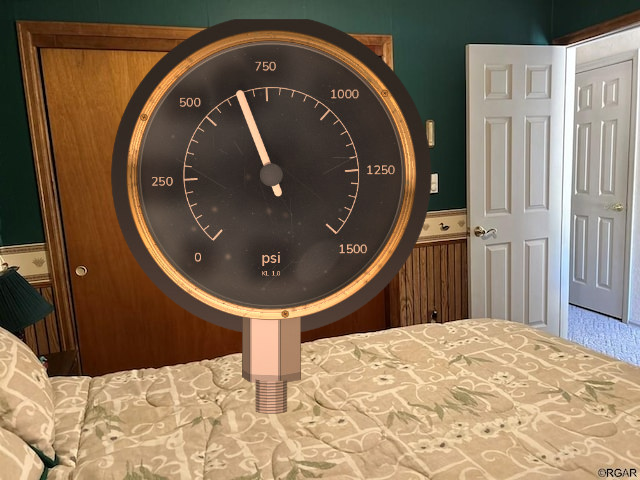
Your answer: 650 psi
